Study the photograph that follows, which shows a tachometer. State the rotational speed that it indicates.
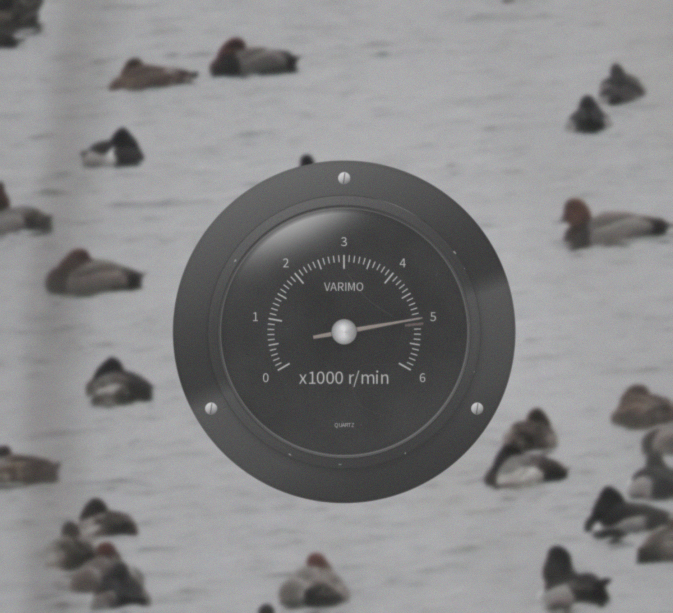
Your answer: 5000 rpm
